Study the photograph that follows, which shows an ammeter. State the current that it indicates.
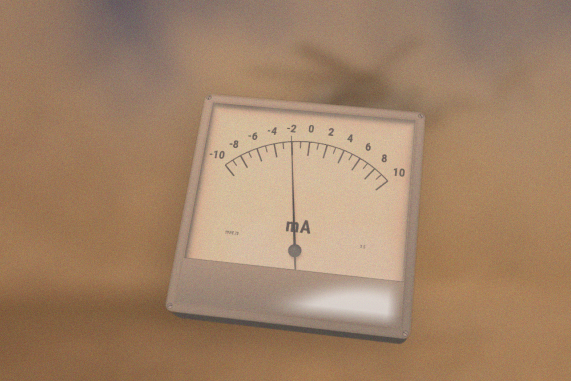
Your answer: -2 mA
